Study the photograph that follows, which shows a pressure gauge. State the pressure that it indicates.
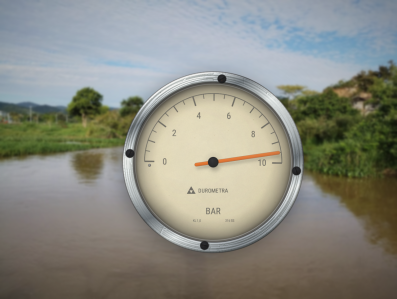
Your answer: 9.5 bar
